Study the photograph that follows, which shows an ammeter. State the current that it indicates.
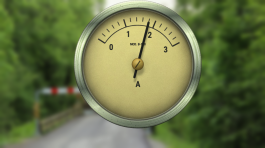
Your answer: 1.8 A
